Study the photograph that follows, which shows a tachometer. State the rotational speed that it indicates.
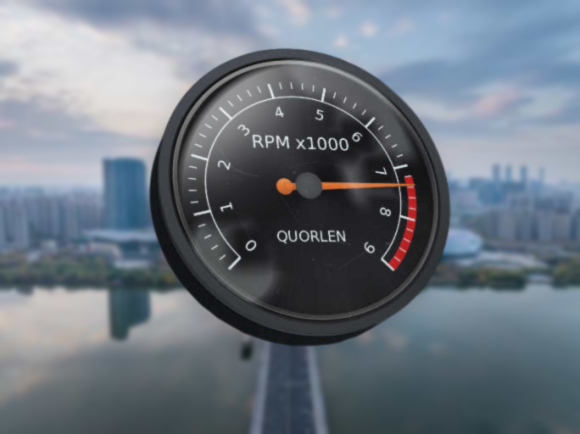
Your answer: 7400 rpm
